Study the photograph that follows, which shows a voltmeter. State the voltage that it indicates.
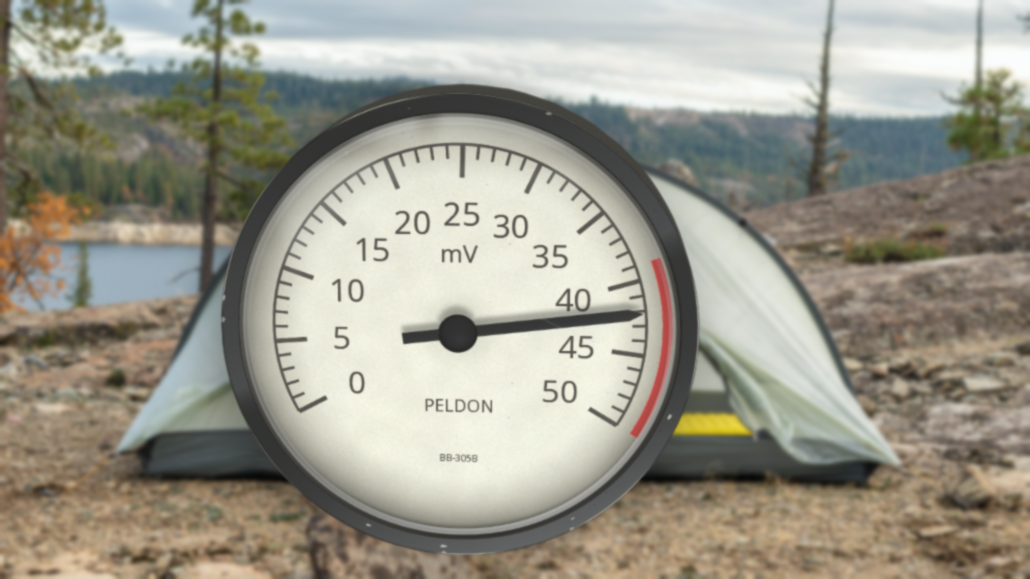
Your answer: 42 mV
